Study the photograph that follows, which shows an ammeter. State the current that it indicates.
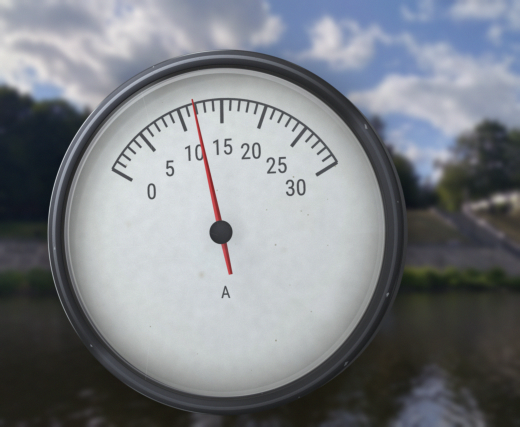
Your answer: 12 A
